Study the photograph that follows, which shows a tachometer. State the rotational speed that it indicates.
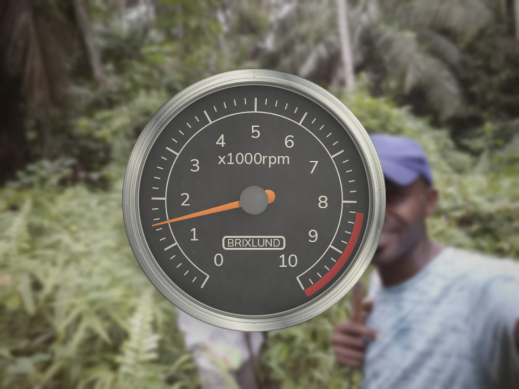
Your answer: 1500 rpm
